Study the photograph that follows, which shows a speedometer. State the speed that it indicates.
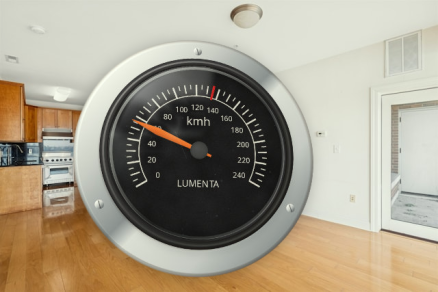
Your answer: 55 km/h
